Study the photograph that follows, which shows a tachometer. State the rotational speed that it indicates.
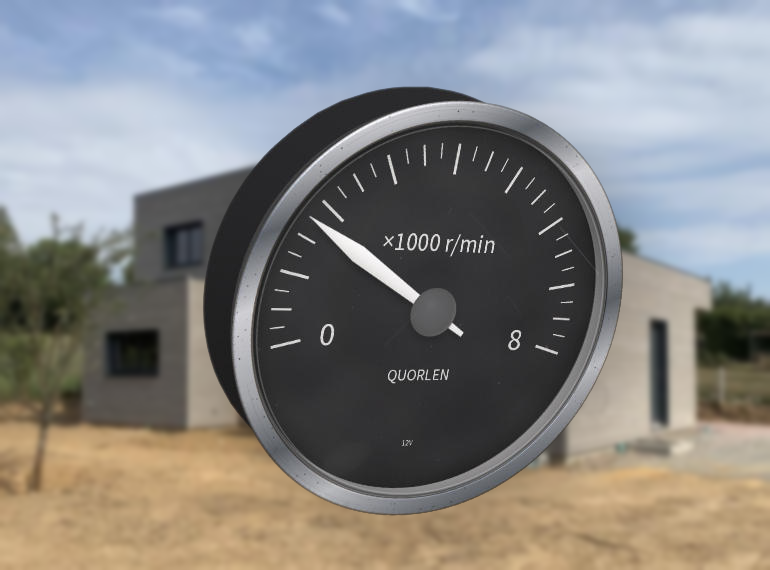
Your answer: 1750 rpm
